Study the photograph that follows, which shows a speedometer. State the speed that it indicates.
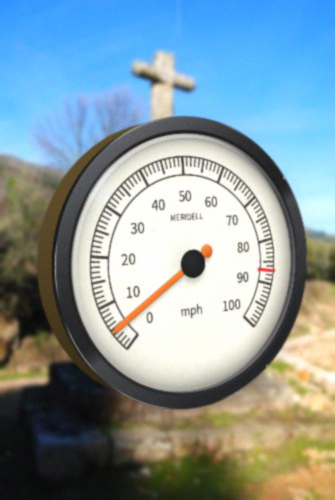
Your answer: 5 mph
